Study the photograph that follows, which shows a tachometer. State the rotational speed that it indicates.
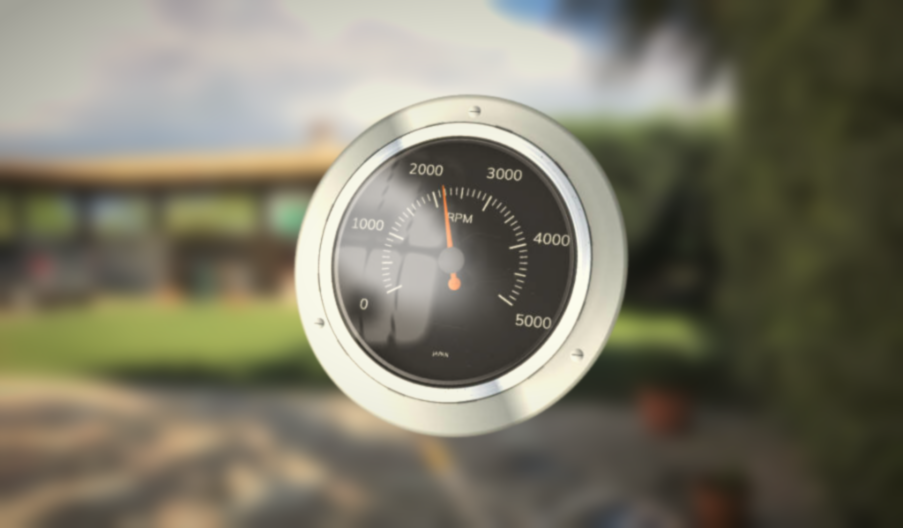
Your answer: 2200 rpm
